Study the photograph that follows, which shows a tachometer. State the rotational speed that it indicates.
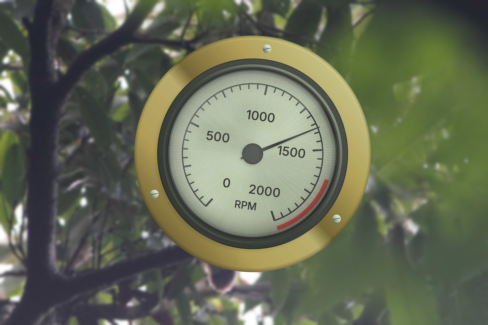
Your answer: 1375 rpm
